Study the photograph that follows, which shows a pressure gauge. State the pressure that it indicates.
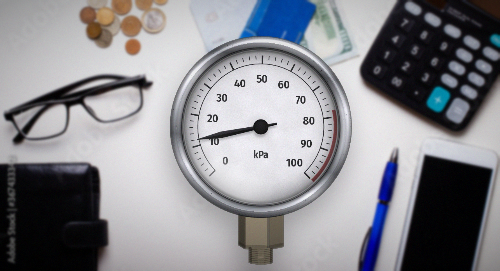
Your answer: 12 kPa
